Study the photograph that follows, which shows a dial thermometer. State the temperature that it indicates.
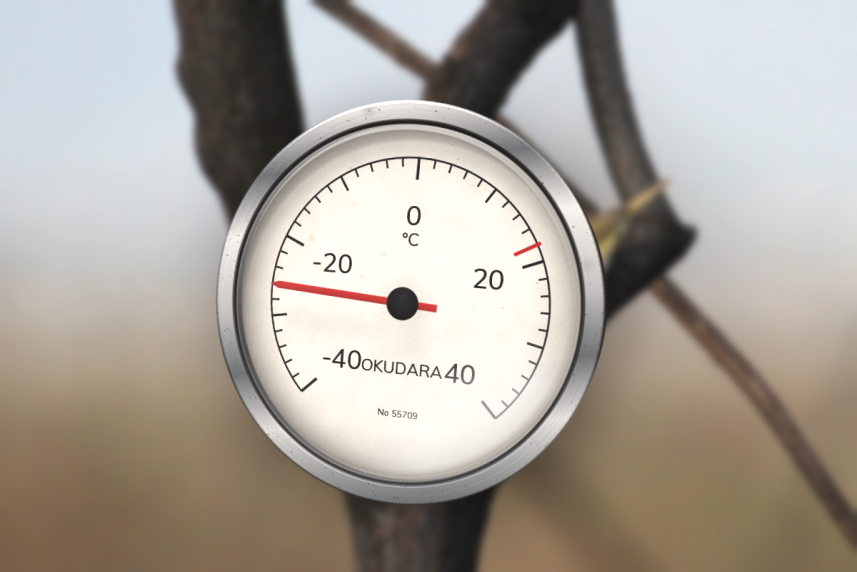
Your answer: -26 °C
